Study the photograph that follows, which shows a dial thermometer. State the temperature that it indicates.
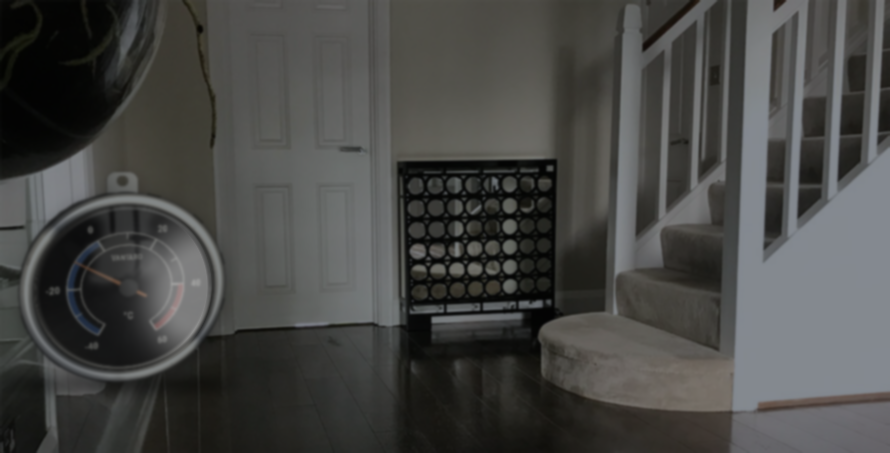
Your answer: -10 °C
